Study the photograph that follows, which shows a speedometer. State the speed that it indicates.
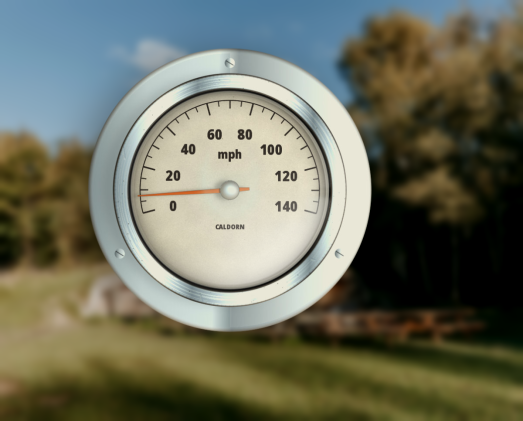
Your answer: 7.5 mph
